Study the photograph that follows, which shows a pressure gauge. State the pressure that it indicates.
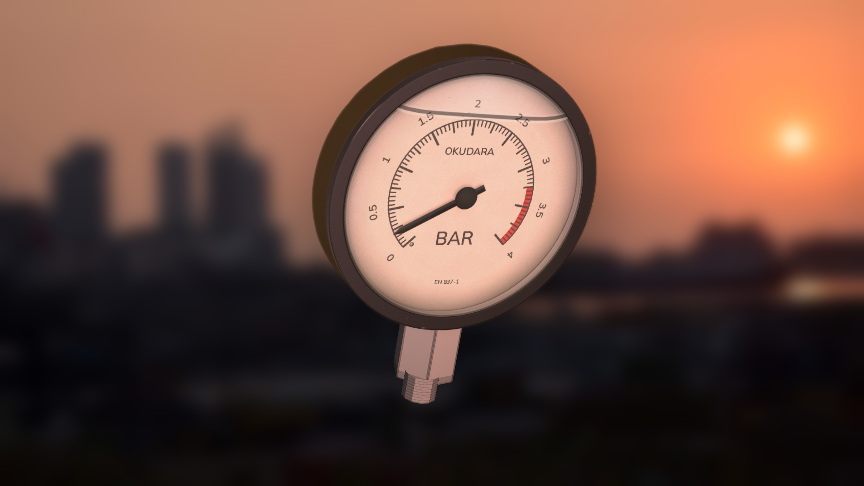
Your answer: 0.25 bar
